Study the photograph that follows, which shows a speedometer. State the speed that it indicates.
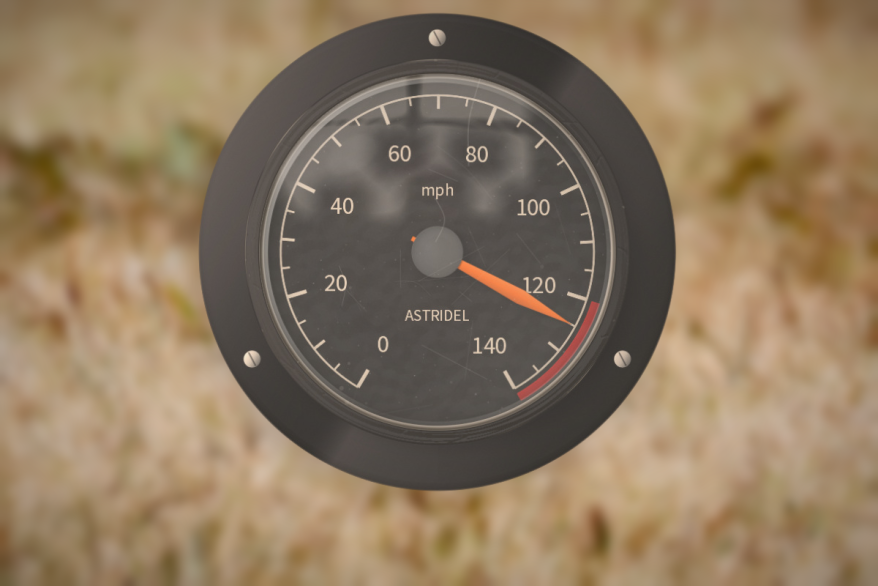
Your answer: 125 mph
